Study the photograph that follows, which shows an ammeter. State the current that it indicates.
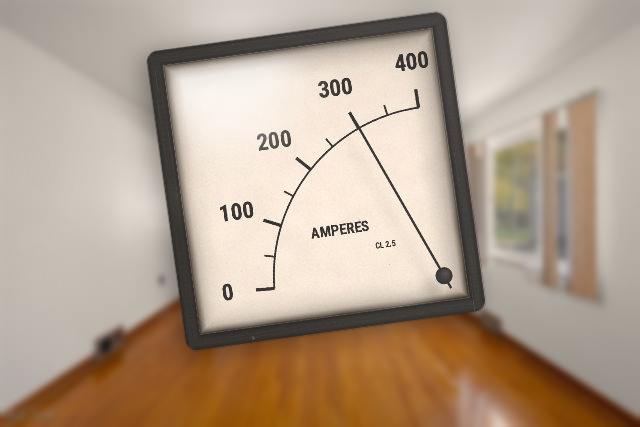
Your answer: 300 A
